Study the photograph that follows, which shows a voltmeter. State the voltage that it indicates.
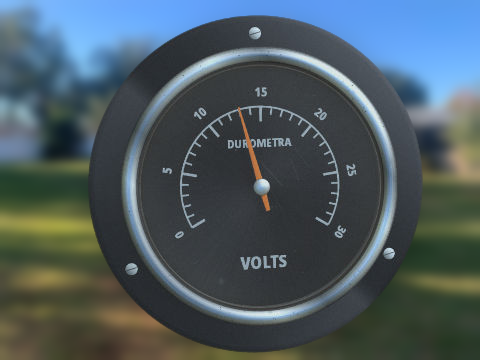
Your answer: 13 V
